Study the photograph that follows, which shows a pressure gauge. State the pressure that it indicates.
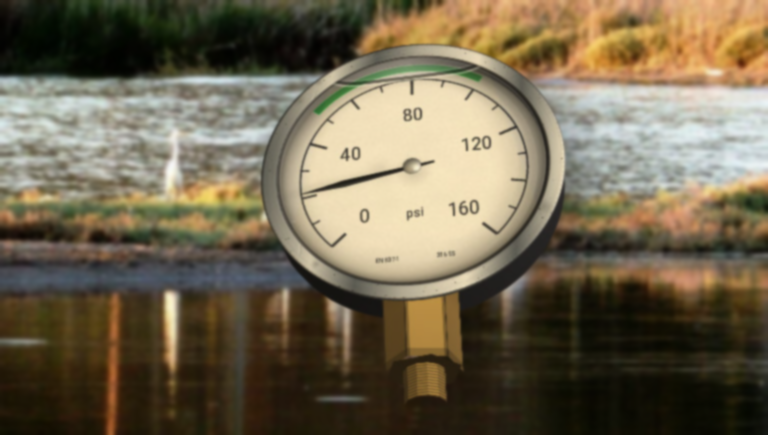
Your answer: 20 psi
